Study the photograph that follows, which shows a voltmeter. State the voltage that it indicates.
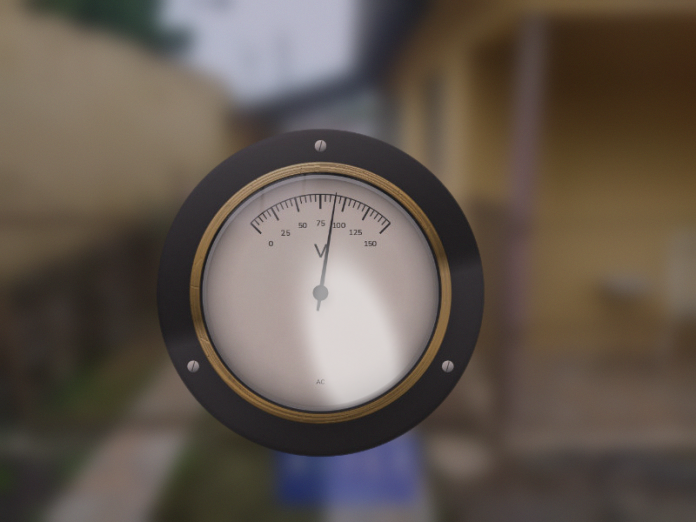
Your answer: 90 V
